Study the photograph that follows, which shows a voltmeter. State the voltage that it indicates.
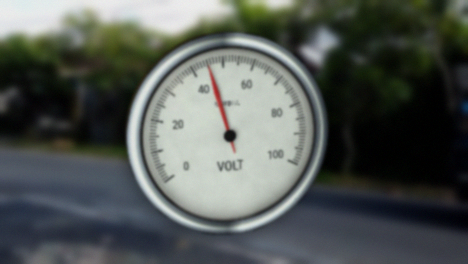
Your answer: 45 V
